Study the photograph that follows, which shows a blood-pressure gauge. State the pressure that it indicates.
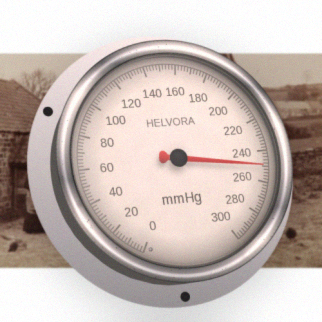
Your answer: 250 mmHg
